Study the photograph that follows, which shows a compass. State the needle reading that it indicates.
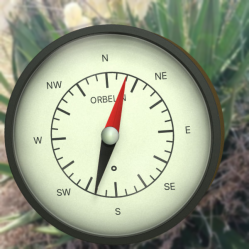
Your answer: 20 °
